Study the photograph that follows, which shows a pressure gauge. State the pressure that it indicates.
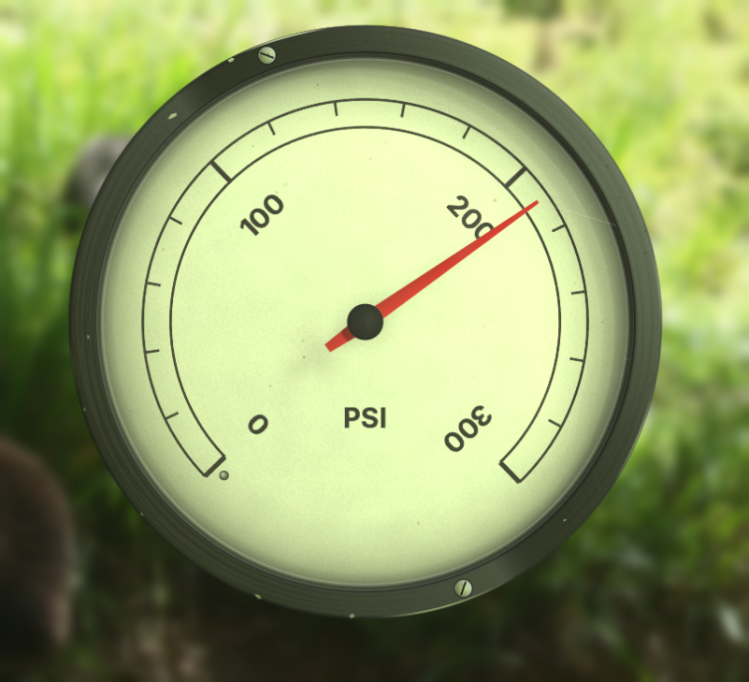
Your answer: 210 psi
